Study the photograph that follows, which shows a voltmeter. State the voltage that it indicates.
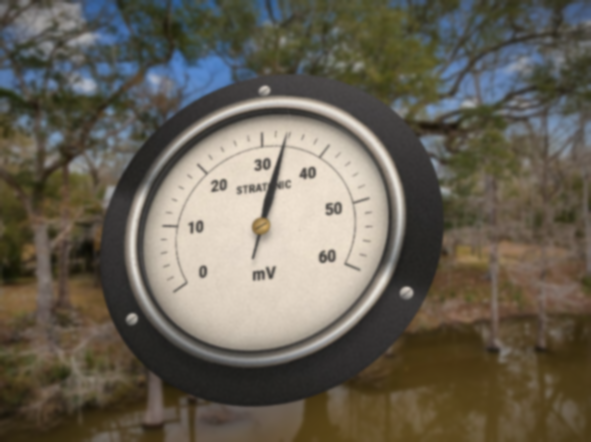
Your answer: 34 mV
